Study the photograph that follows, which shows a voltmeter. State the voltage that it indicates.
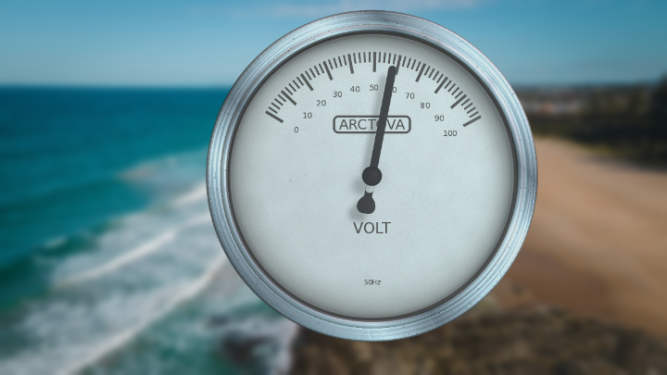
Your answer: 58 V
